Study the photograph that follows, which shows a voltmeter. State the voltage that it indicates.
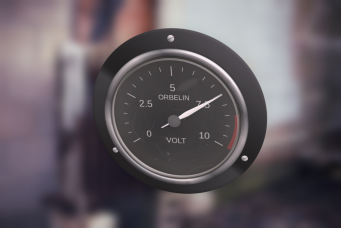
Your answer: 7.5 V
